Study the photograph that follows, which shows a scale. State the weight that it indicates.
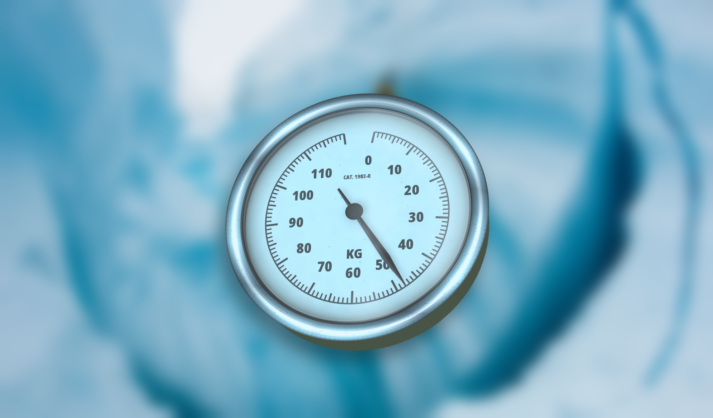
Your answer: 48 kg
